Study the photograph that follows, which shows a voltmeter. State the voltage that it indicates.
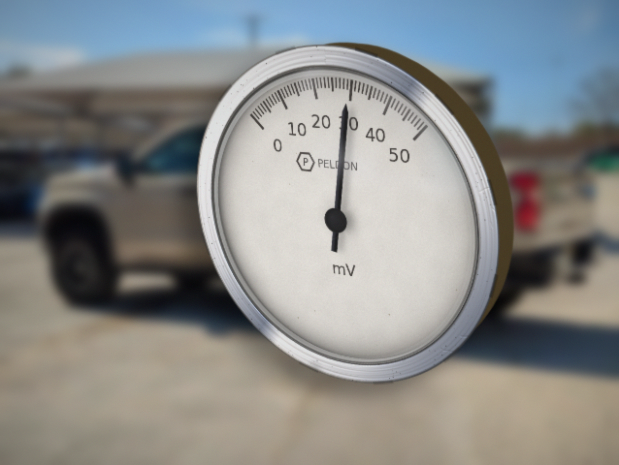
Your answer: 30 mV
